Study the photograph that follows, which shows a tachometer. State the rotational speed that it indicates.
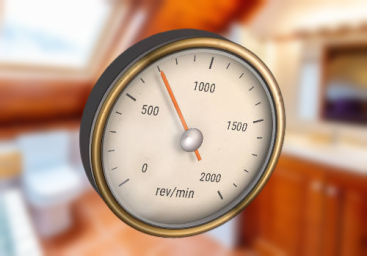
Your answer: 700 rpm
